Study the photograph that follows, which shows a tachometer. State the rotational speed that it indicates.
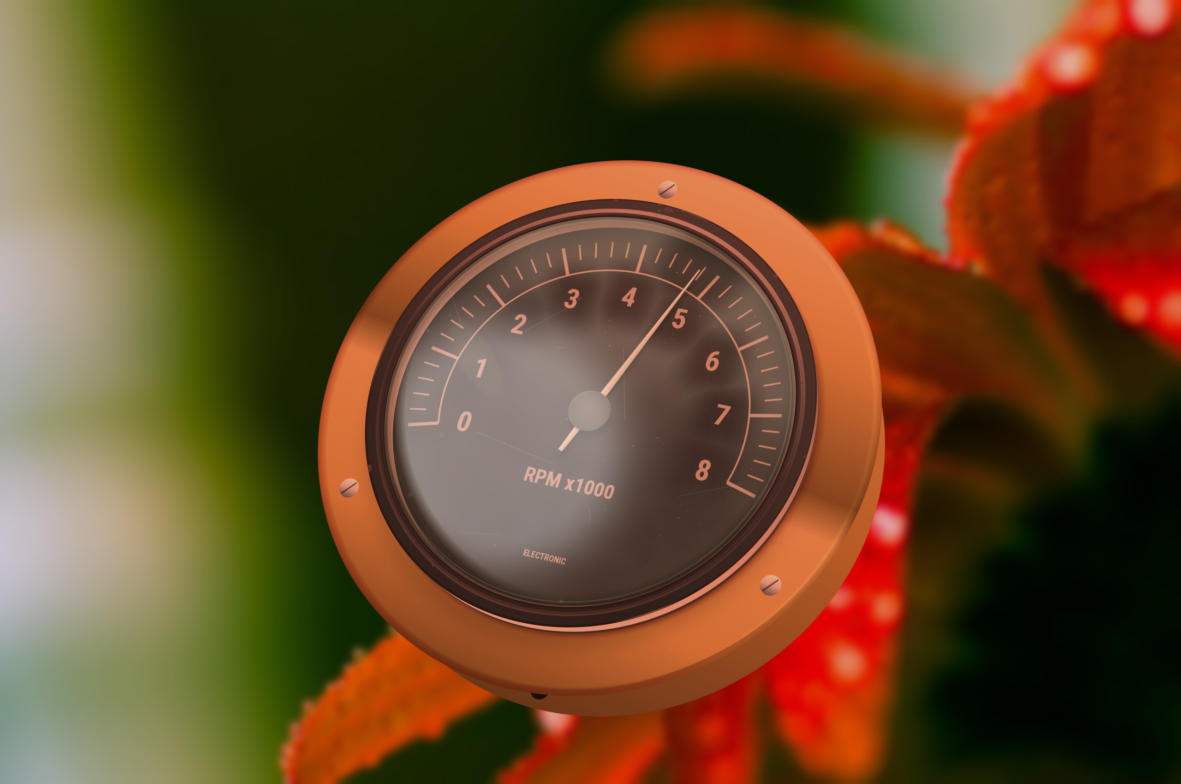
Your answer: 4800 rpm
